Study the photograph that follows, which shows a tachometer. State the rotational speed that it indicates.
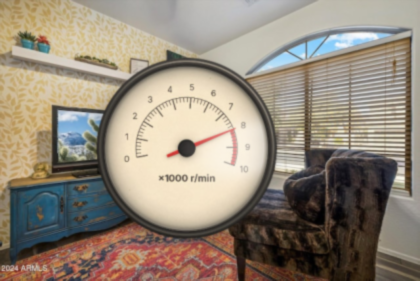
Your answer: 8000 rpm
